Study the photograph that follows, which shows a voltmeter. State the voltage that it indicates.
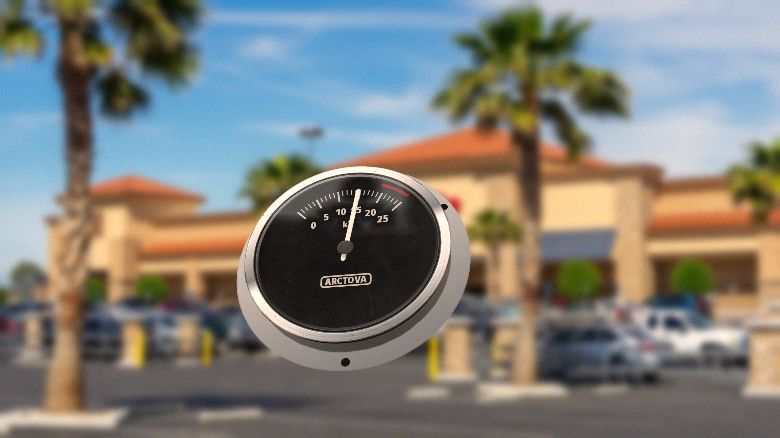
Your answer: 15 kV
